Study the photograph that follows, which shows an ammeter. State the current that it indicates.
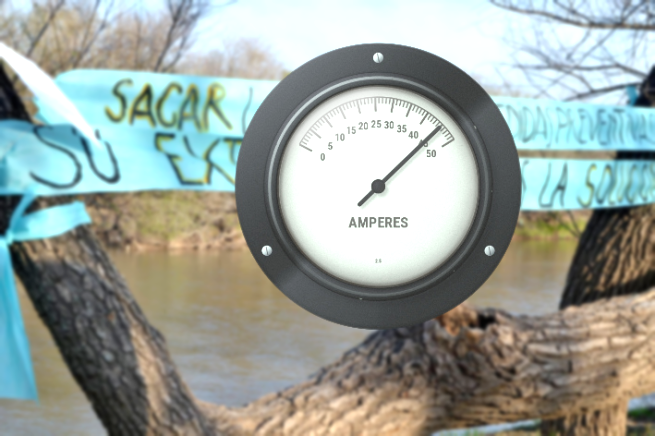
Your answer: 45 A
